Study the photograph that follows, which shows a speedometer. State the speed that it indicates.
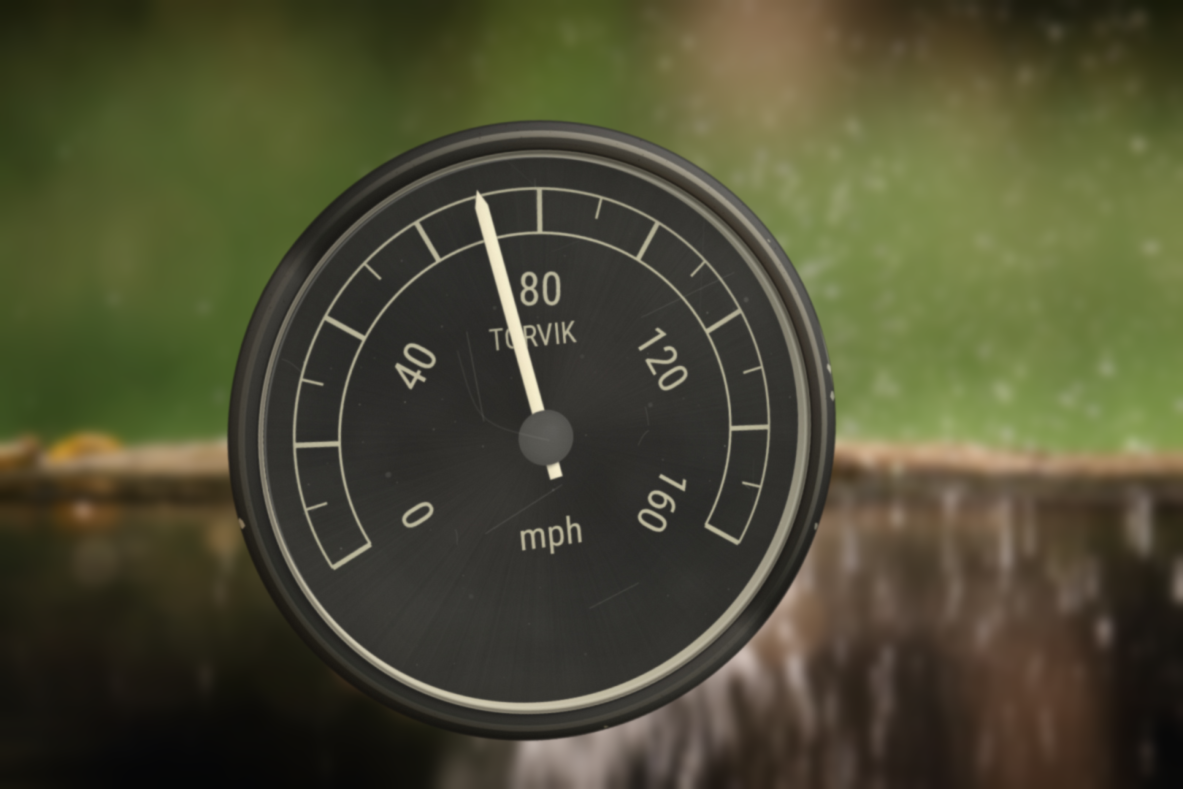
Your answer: 70 mph
